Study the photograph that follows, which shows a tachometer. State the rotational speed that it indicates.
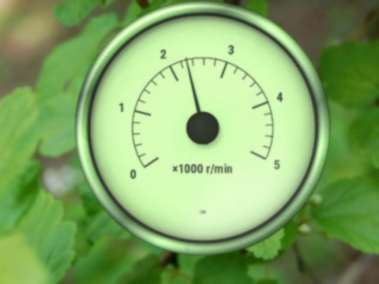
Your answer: 2300 rpm
